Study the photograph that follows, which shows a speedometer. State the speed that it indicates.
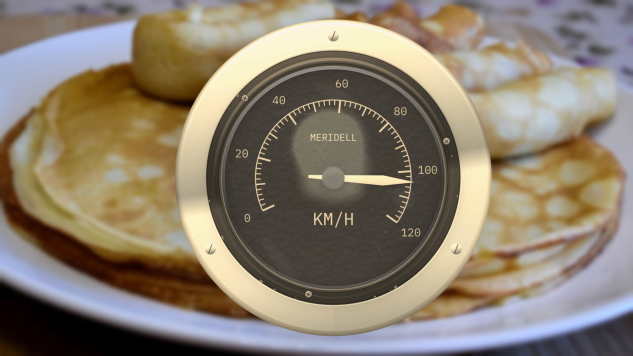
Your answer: 104 km/h
